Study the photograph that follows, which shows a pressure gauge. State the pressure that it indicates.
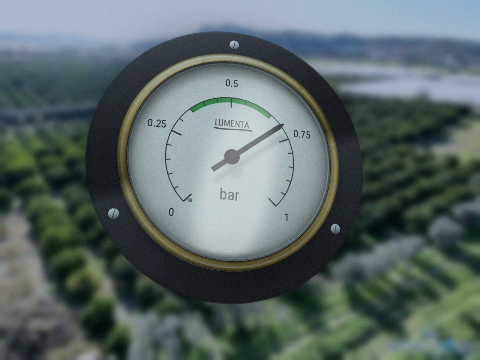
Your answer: 0.7 bar
